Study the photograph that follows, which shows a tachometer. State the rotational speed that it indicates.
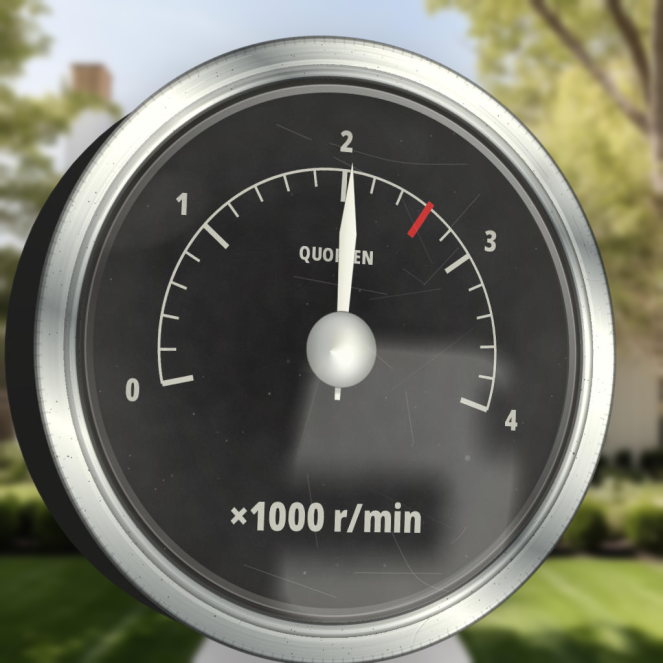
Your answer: 2000 rpm
